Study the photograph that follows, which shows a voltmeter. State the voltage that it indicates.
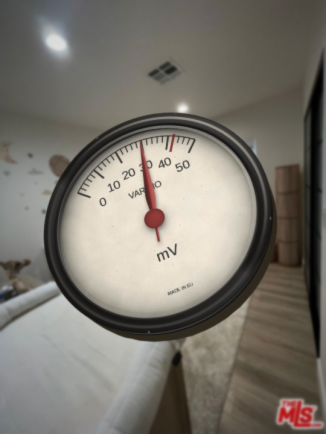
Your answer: 30 mV
